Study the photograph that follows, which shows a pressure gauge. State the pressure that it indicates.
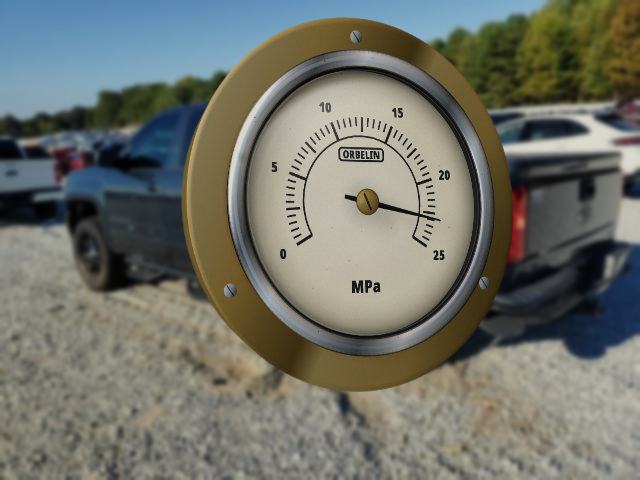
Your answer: 23 MPa
